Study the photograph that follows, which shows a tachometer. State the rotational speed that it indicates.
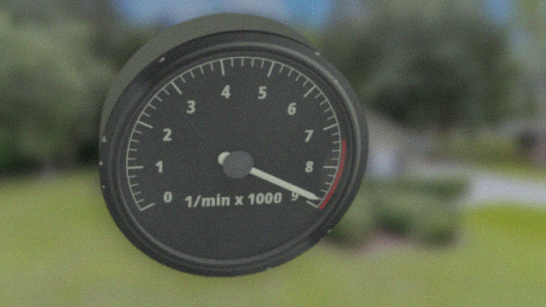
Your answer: 8800 rpm
